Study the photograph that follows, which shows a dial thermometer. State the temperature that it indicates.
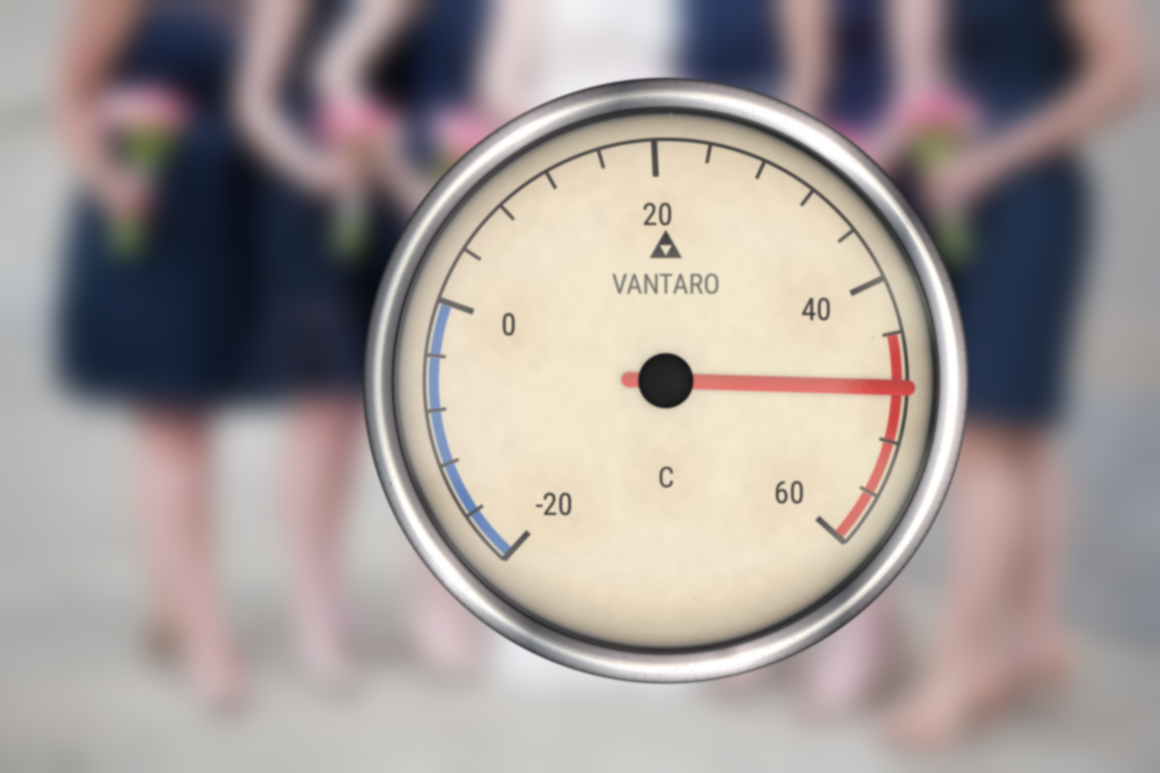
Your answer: 48 °C
